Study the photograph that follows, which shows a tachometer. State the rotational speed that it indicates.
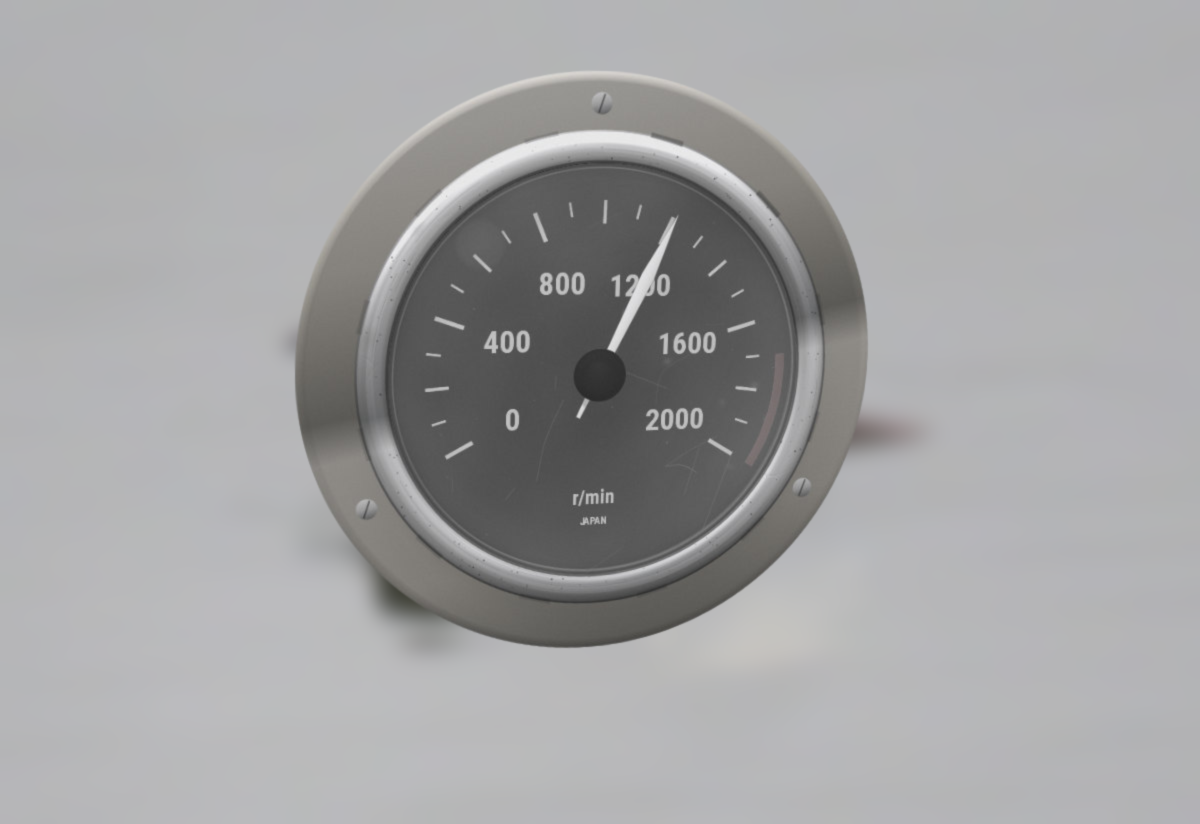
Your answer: 1200 rpm
